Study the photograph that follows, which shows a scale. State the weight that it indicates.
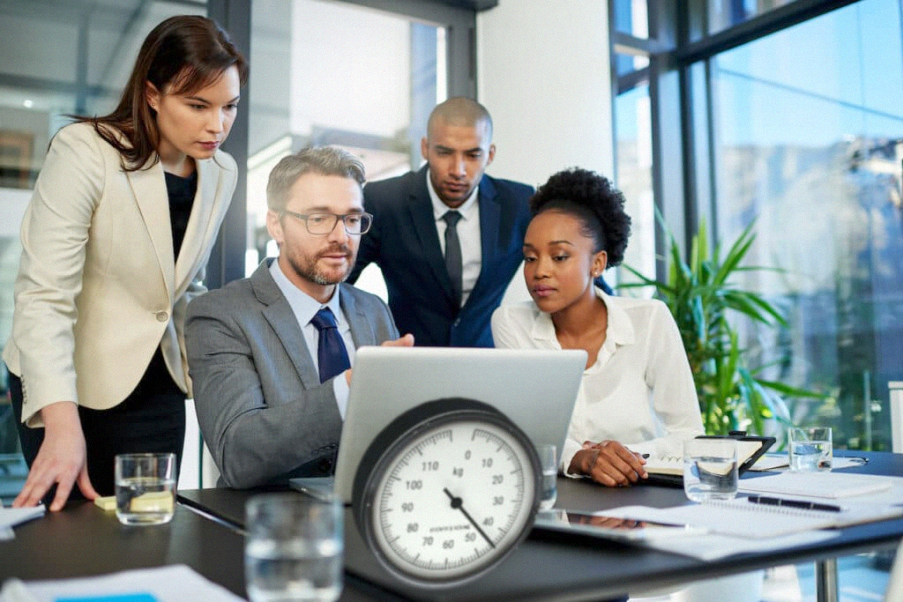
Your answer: 45 kg
